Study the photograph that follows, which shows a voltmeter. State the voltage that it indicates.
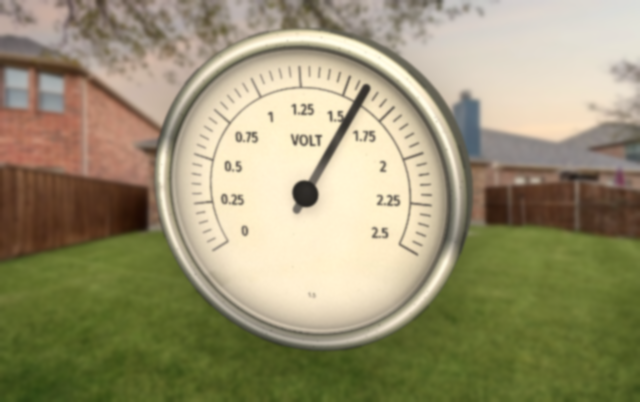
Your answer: 1.6 V
